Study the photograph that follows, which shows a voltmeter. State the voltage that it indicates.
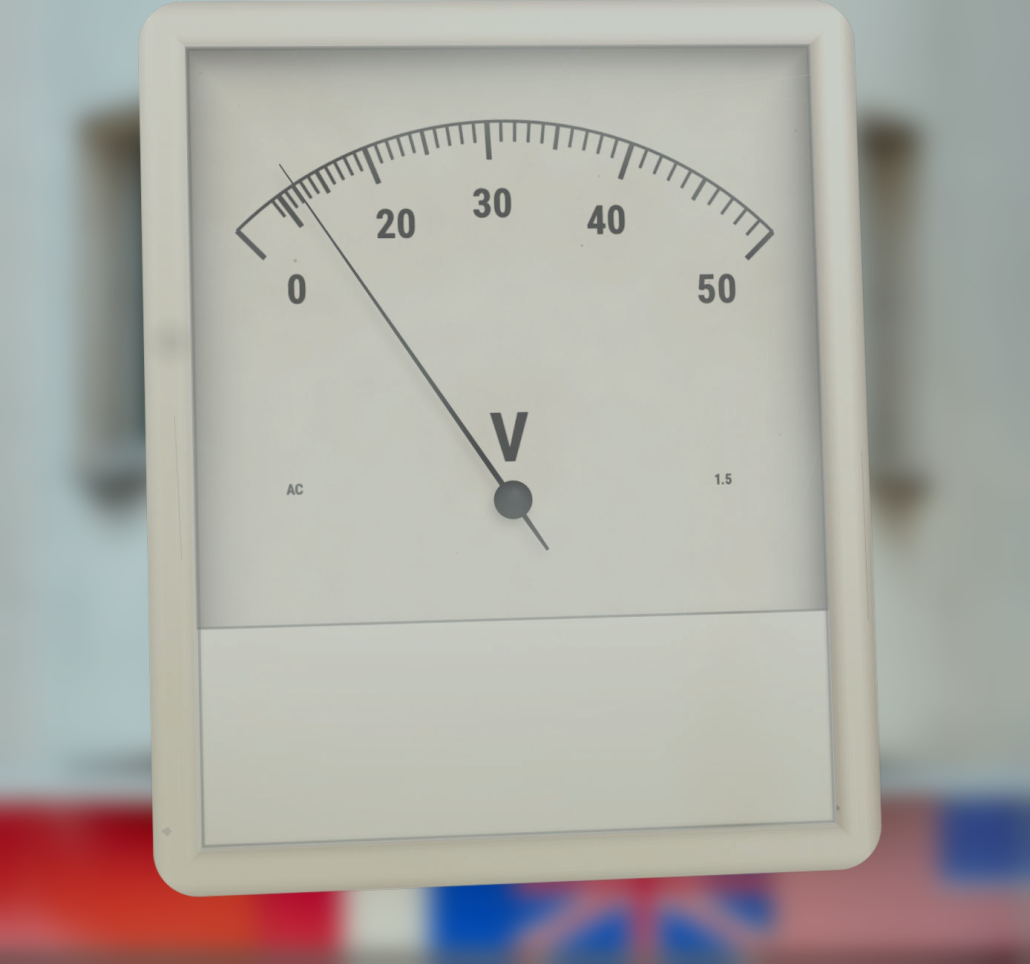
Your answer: 12 V
